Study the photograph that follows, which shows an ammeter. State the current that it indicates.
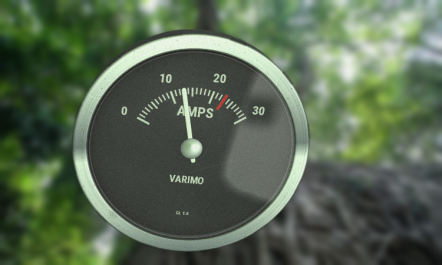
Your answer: 13 A
